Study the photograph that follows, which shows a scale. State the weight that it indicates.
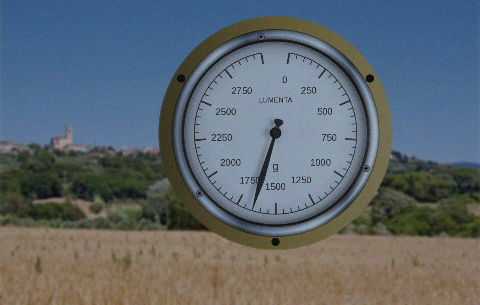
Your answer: 1650 g
